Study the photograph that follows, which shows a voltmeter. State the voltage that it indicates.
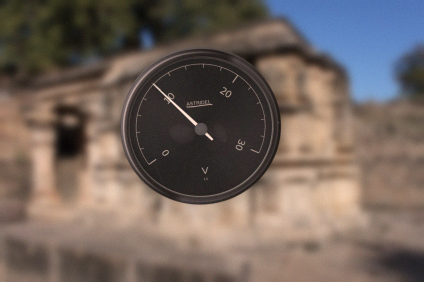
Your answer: 10 V
